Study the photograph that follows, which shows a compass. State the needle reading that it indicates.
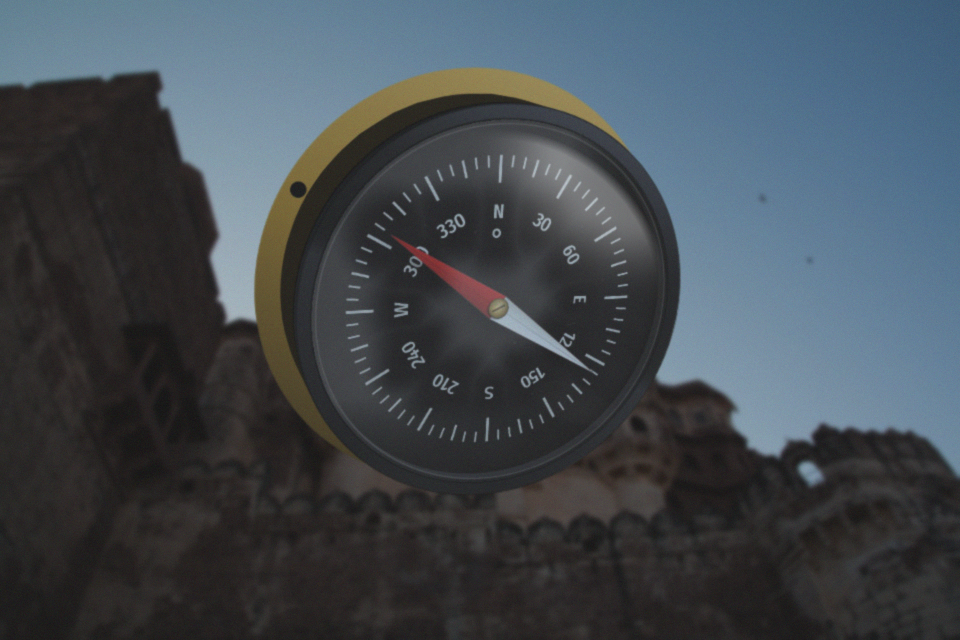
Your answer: 305 °
